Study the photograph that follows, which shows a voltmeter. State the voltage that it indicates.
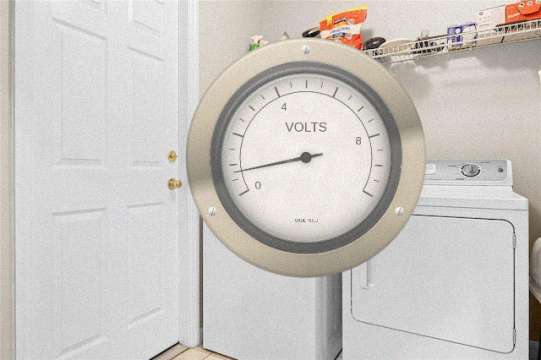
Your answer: 0.75 V
